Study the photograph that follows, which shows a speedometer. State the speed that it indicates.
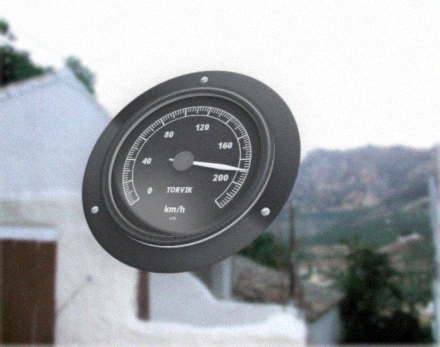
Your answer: 190 km/h
